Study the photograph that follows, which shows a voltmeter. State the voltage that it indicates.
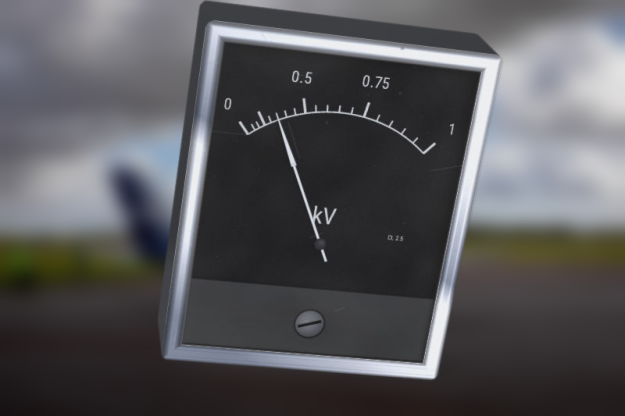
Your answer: 0.35 kV
